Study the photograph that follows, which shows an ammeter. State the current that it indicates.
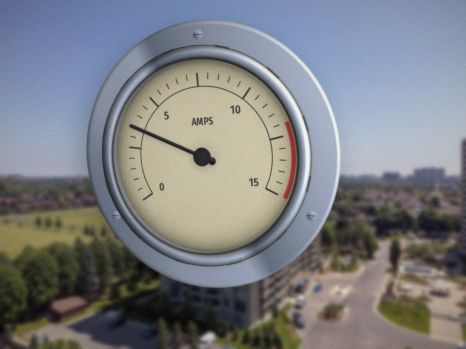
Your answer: 3.5 A
